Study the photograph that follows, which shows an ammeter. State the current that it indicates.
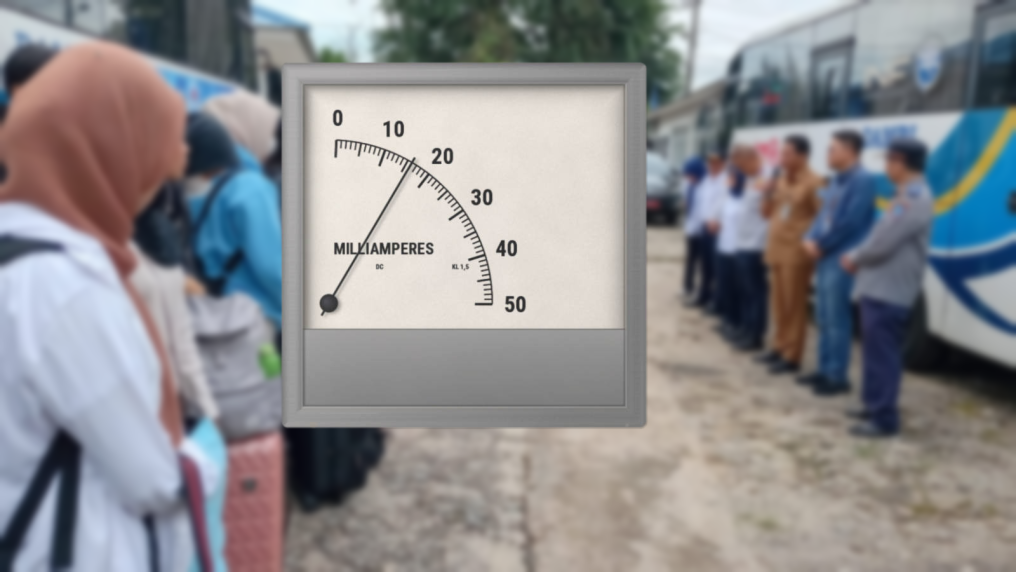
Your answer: 16 mA
